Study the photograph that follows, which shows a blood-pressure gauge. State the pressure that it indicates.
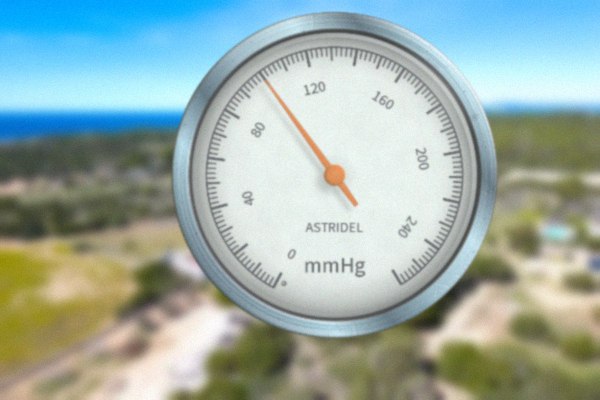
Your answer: 100 mmHg
